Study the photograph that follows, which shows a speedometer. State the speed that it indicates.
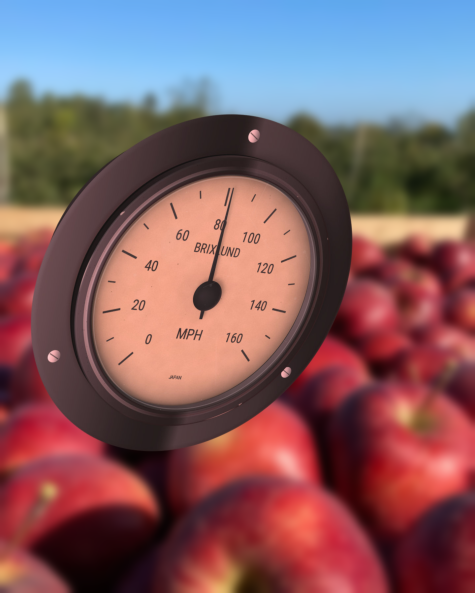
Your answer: 80 mph
